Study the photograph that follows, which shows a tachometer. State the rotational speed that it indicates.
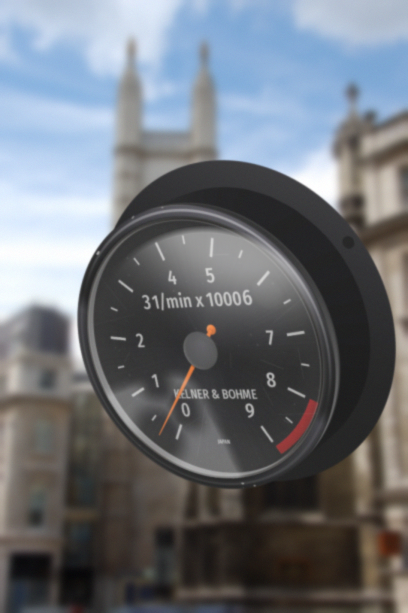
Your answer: 250 rpm
